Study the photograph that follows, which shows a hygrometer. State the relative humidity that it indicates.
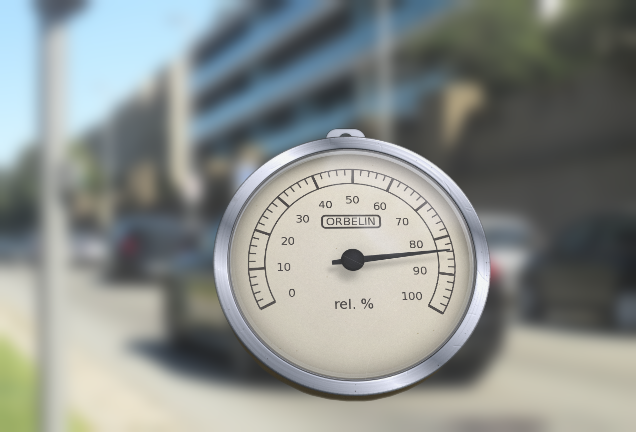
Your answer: 84 %
